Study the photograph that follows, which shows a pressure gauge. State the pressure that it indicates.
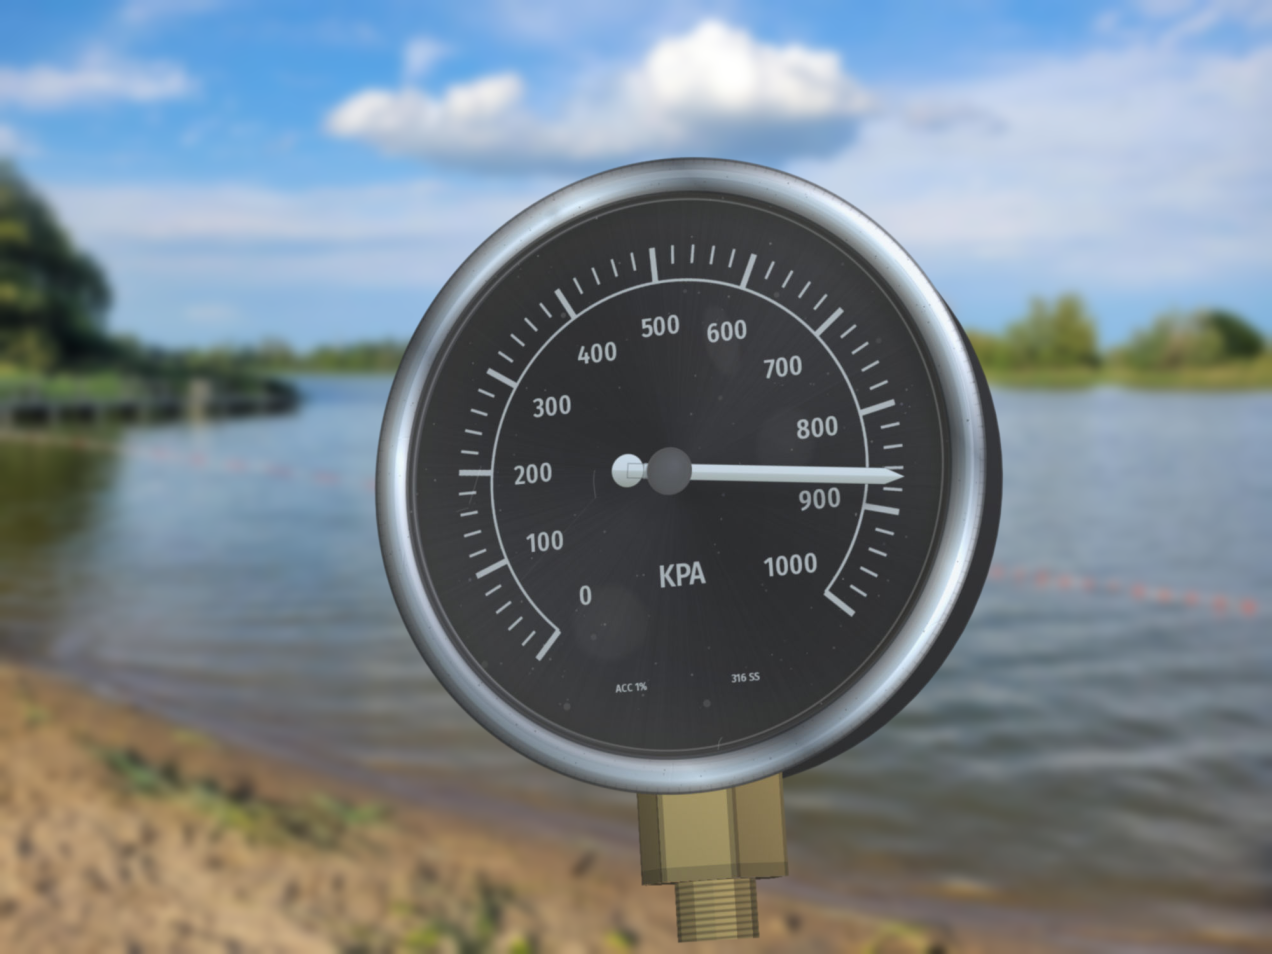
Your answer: 870 kPa
